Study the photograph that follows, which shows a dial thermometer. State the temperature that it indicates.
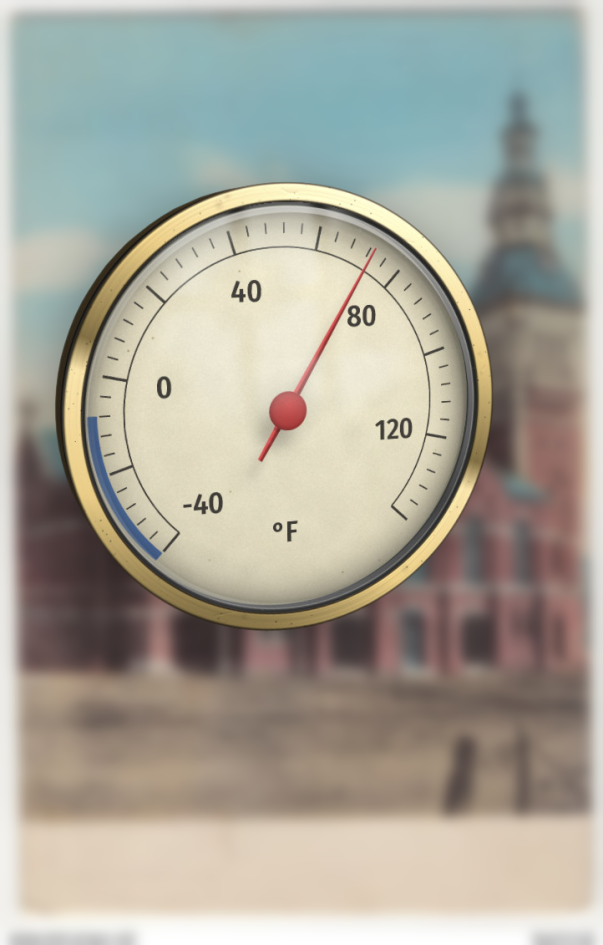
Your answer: 72 °F
